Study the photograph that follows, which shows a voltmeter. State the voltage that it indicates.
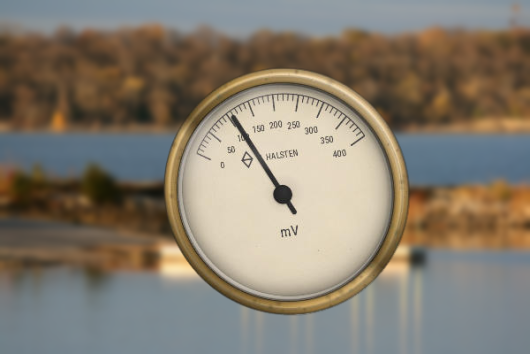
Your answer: 110 mV
